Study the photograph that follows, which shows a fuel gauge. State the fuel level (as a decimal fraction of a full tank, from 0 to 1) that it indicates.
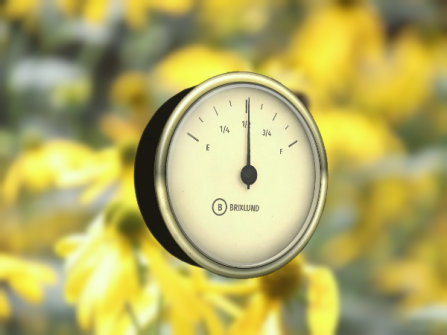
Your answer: 0.5
